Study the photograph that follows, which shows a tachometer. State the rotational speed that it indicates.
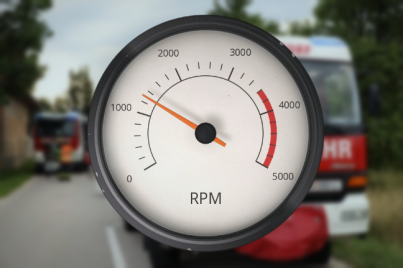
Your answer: 1300 rpm
